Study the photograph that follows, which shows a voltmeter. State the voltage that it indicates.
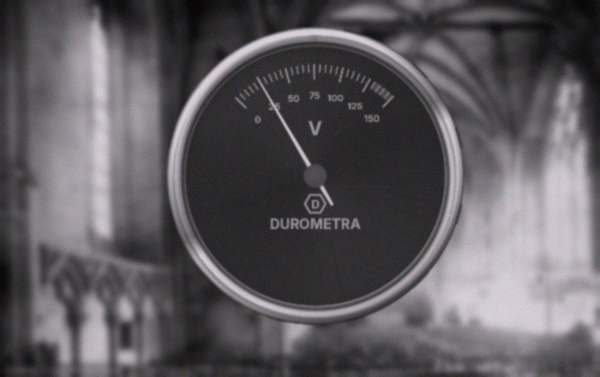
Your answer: 25 V
